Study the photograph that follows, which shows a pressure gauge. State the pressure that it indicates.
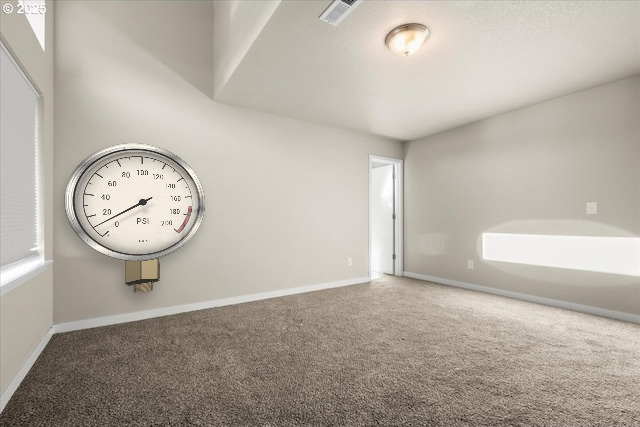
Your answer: 10 psi
